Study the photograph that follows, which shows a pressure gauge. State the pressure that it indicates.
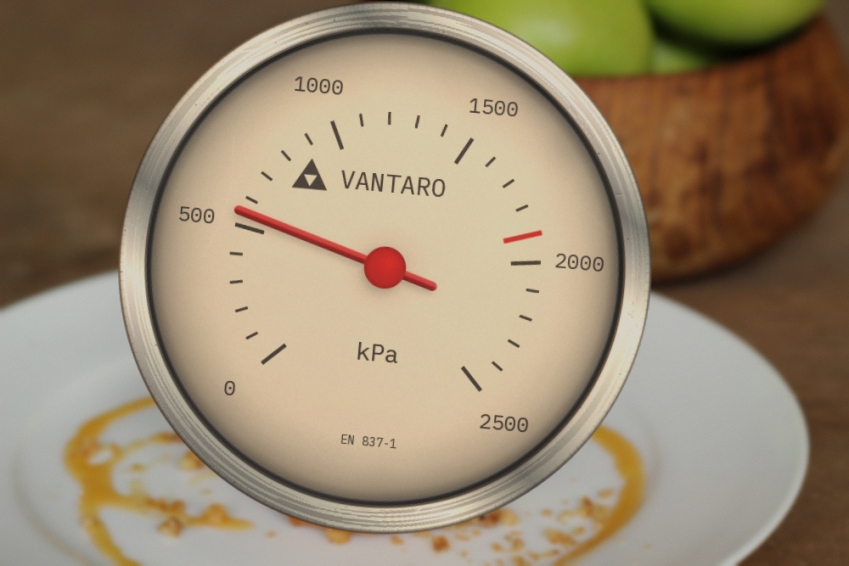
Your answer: 550 kPa
